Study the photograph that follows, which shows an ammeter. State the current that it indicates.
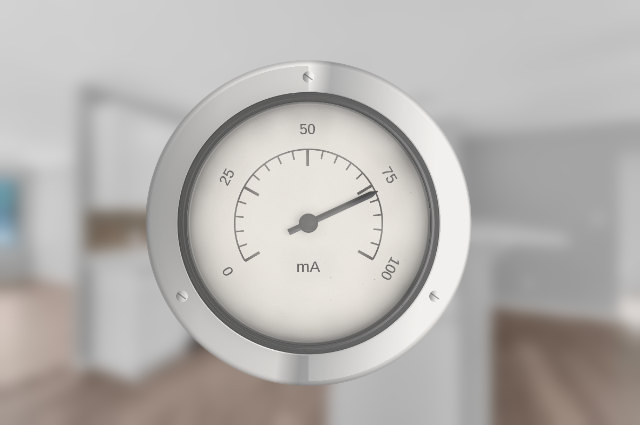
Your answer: 77.5 mA
